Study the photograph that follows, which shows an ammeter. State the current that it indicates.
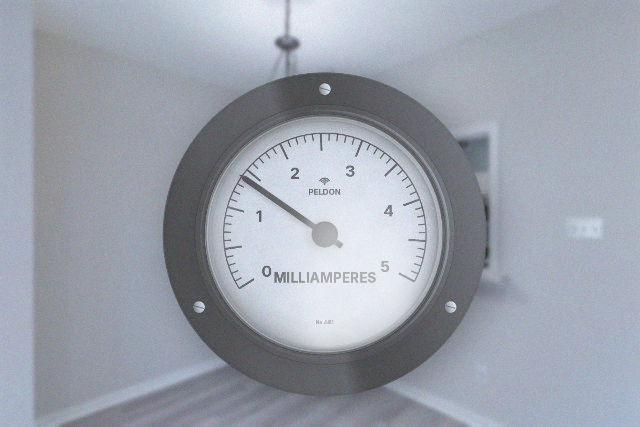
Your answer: 1.4 mA
